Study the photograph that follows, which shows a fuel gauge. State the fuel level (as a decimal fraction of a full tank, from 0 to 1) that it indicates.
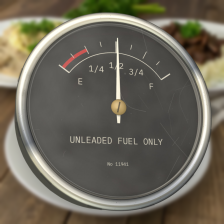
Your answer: 0.5
